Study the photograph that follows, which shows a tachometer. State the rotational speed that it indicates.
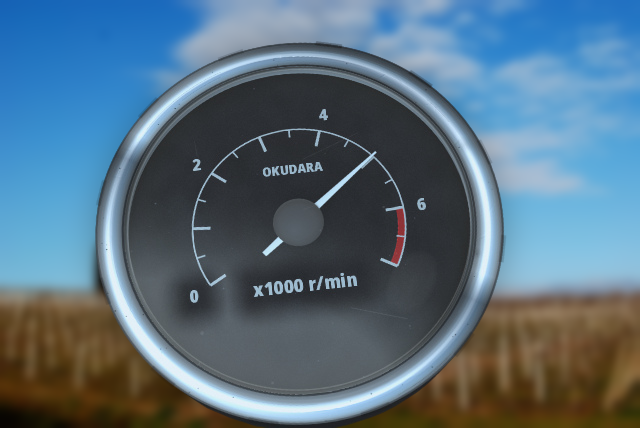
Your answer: 5000 rpm
